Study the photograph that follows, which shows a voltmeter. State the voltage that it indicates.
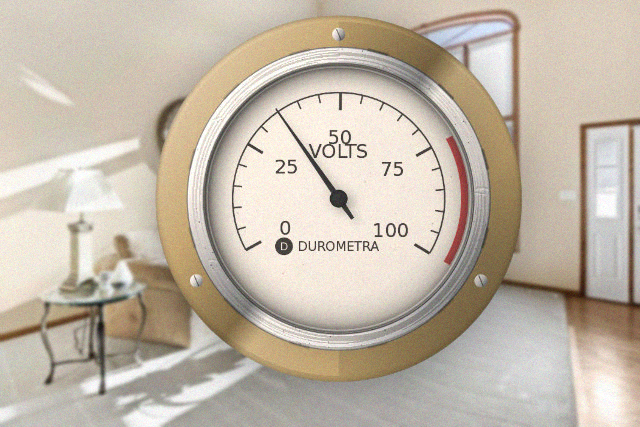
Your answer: 35 V
